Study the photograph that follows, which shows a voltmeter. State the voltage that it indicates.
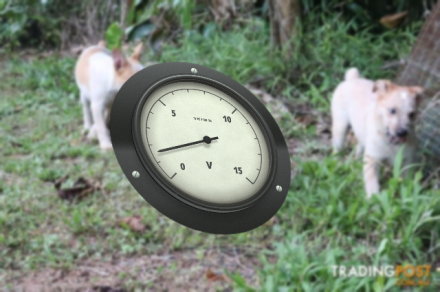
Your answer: 1.5 V
